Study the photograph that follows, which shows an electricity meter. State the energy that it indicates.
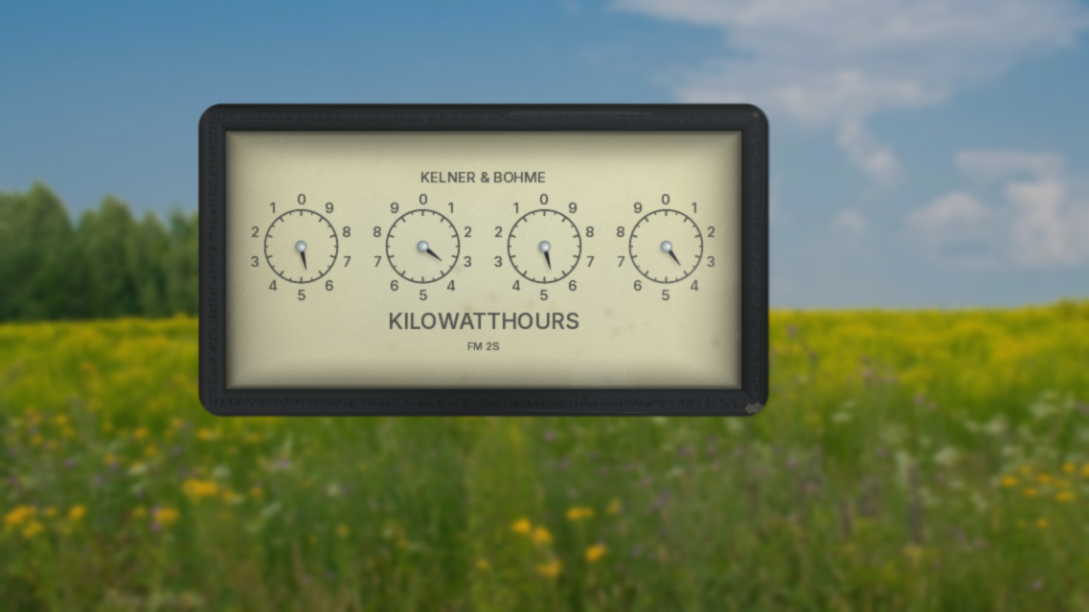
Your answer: 5354 kWh
